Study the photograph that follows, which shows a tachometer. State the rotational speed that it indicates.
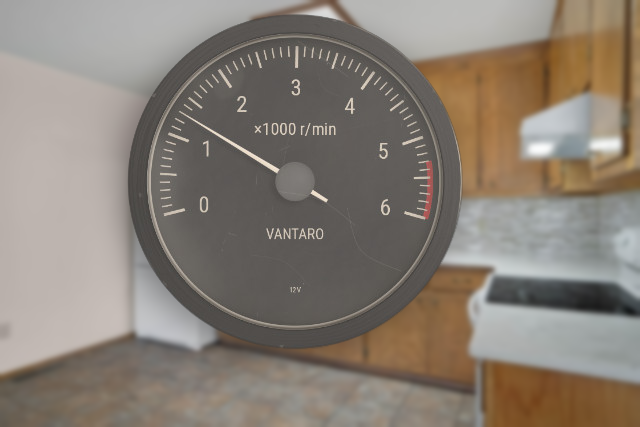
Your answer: 1300 rpm
